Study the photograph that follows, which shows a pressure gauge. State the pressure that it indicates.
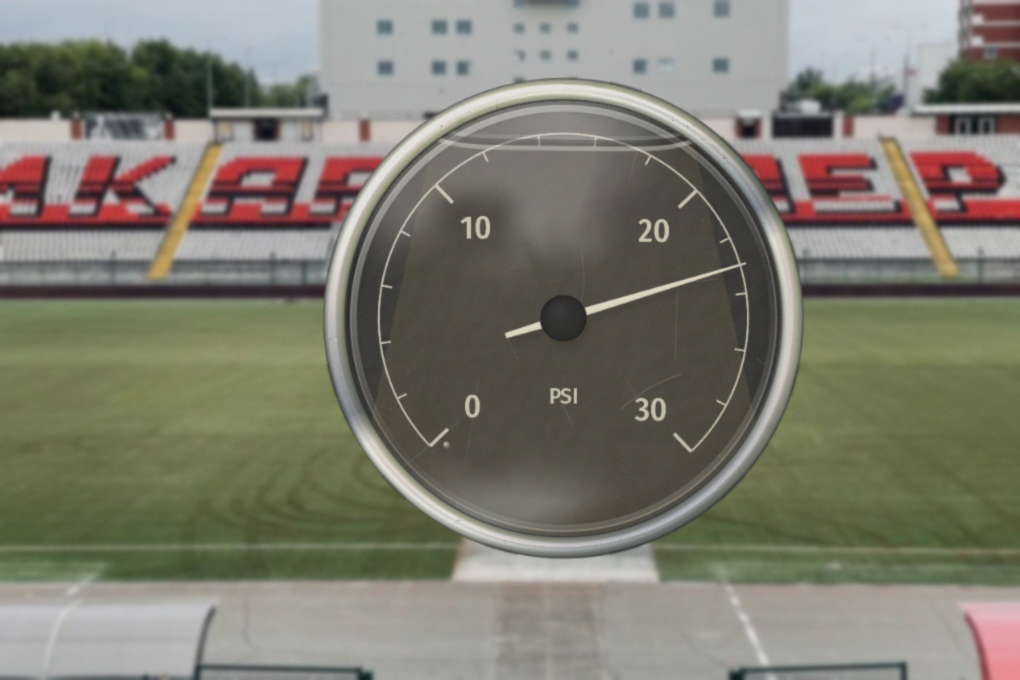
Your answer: 23 psi
